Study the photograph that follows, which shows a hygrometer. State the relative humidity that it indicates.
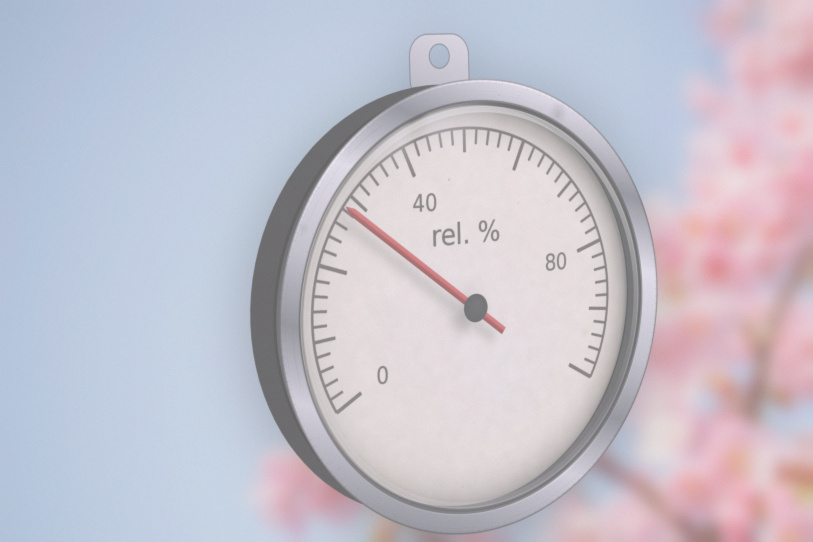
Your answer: 28 %
